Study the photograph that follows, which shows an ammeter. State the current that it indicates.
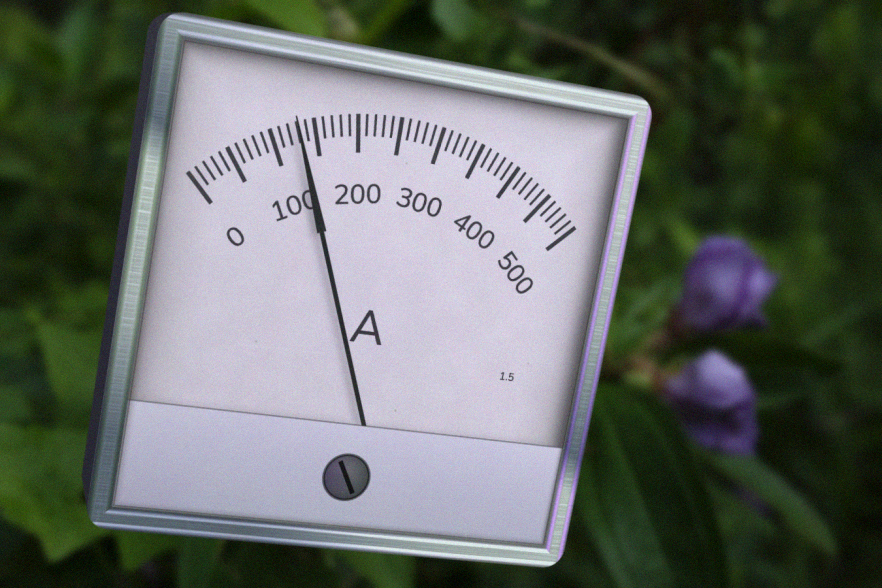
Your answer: 130 A
